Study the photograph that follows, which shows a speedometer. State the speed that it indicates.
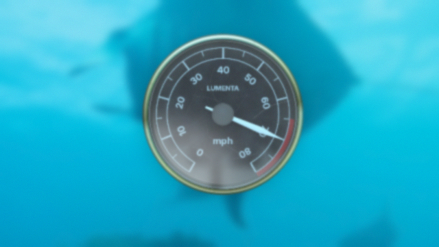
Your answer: 70 mph
